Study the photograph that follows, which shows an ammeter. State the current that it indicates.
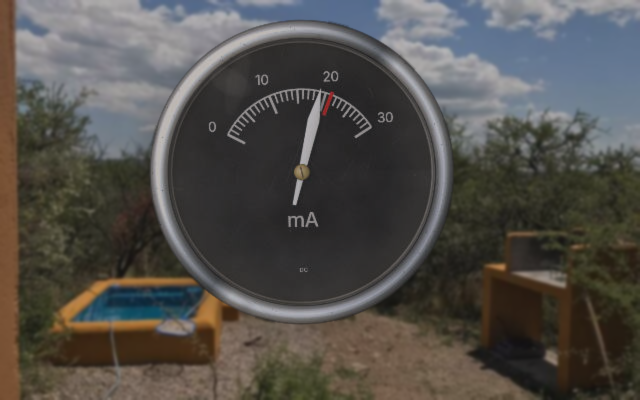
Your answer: 19 mA
